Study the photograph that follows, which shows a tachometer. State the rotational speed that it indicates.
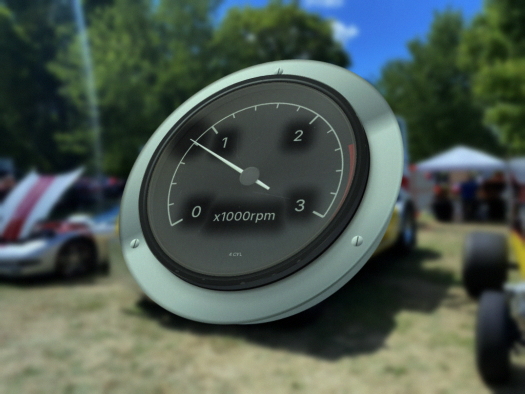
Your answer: 800 rpm
